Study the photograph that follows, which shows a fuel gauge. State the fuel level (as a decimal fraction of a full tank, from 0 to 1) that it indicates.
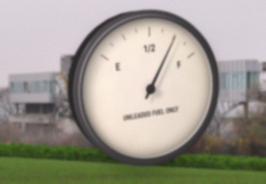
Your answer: 0.75
